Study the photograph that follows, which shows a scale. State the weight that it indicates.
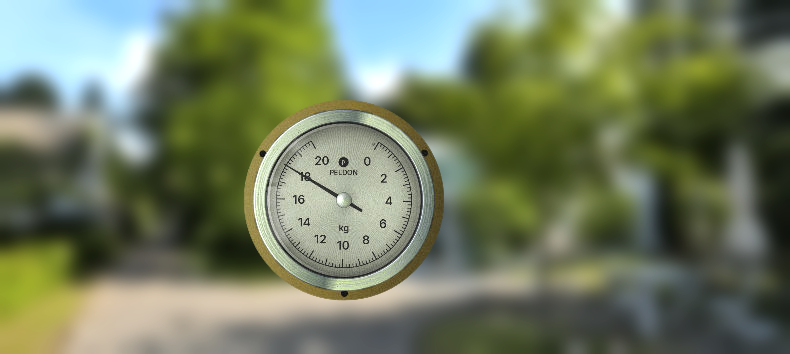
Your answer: 18 kg
